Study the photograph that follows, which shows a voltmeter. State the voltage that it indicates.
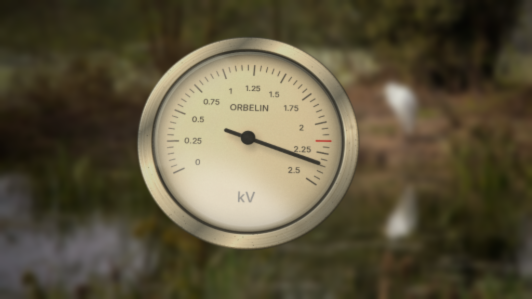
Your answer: 2.35 kV
